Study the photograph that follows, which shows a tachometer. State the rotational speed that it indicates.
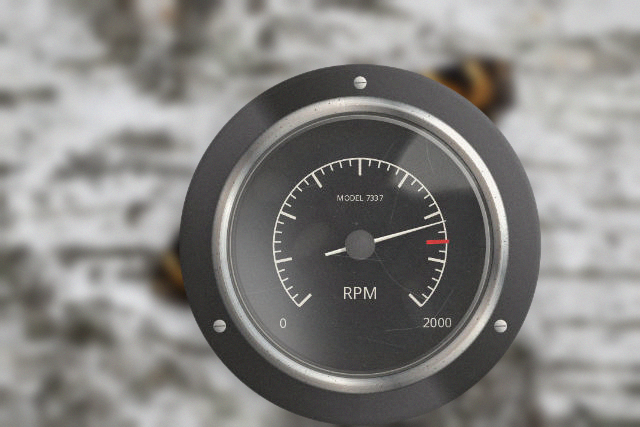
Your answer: 1550 rpm
